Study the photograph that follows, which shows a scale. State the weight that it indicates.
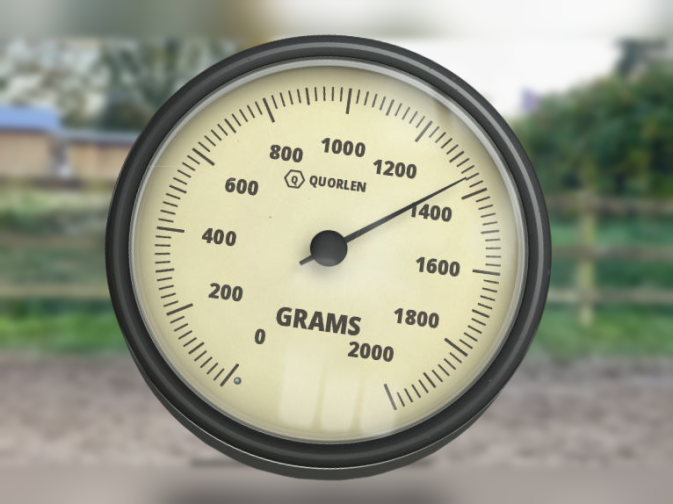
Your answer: 1360 g
